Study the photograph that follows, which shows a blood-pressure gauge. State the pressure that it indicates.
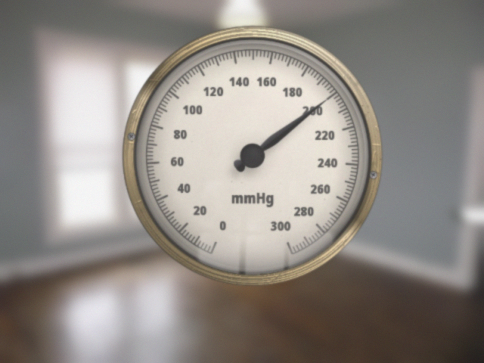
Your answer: 200 mmHg
